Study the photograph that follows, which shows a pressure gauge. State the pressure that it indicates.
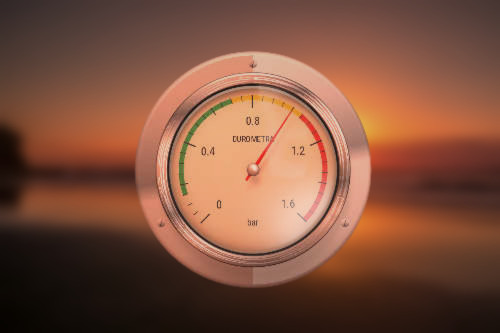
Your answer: 1 bar
